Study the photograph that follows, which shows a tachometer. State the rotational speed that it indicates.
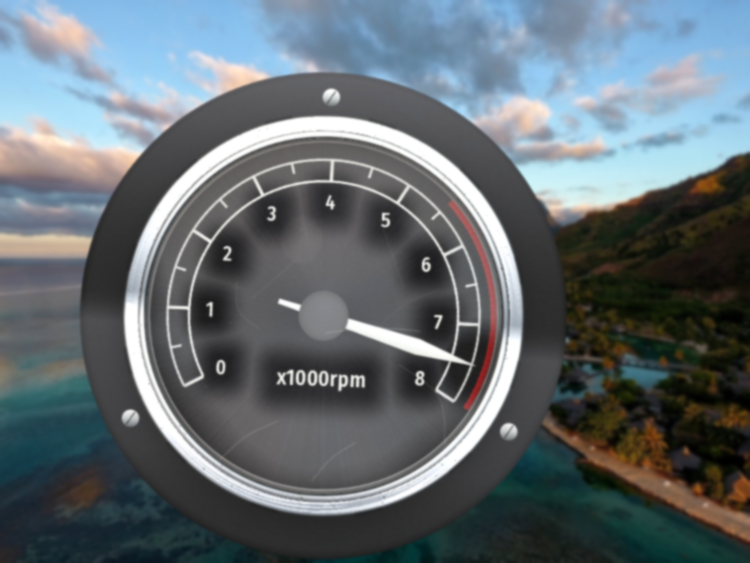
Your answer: 7500 rpm
